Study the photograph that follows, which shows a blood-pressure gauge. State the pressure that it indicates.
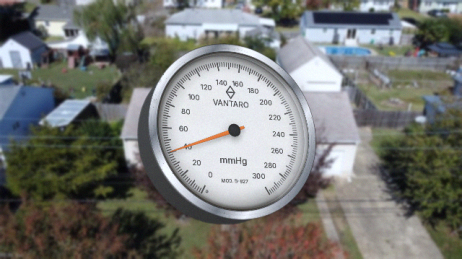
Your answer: 40 mmHg
